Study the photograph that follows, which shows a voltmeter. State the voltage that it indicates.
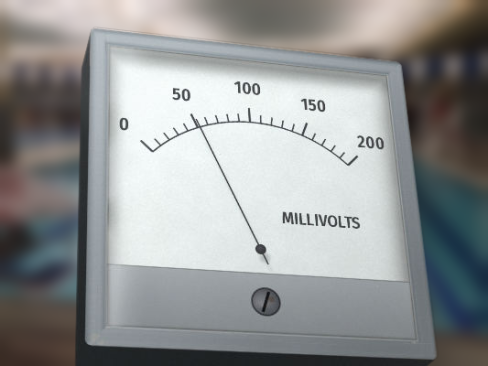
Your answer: 50 mV
